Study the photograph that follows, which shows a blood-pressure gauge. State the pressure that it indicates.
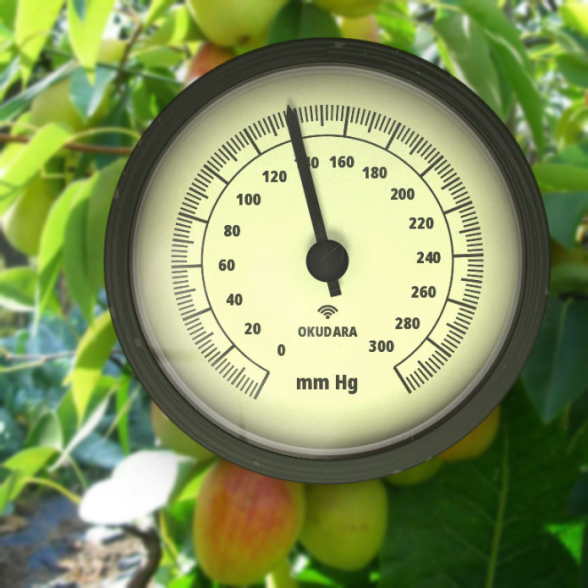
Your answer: 138 mmHg
